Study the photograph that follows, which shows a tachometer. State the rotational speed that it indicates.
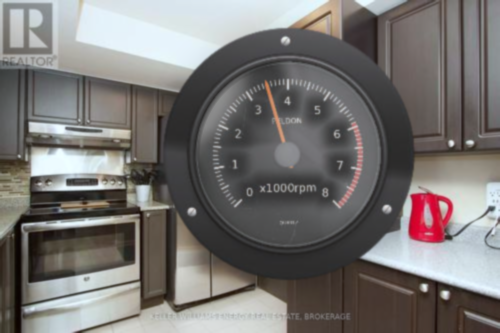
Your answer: 3500 rpm
